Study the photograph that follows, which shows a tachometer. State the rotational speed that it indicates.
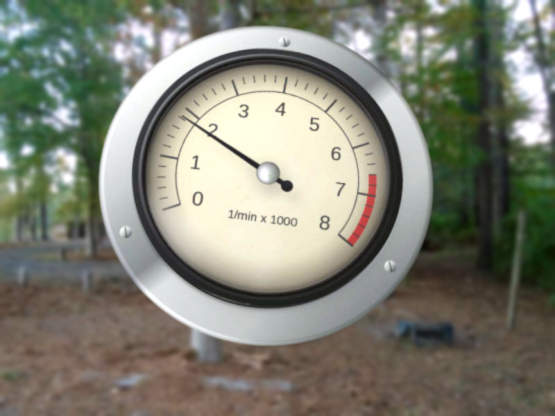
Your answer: 1800 rpm
